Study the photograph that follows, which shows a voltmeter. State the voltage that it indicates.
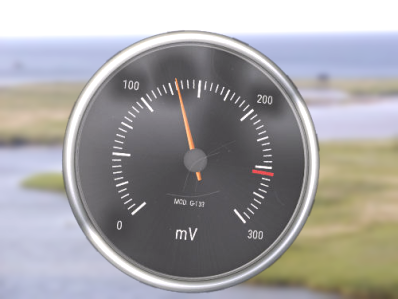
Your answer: 130 mV
